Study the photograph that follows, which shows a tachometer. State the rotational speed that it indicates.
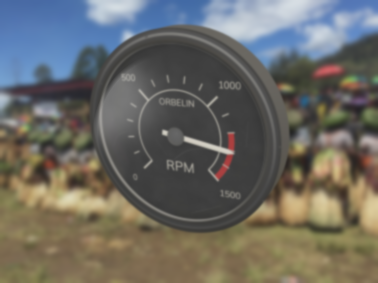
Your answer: 1300 rpm
